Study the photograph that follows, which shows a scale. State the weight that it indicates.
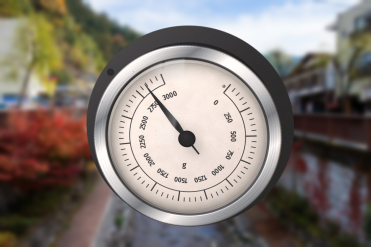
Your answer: 2850 g
